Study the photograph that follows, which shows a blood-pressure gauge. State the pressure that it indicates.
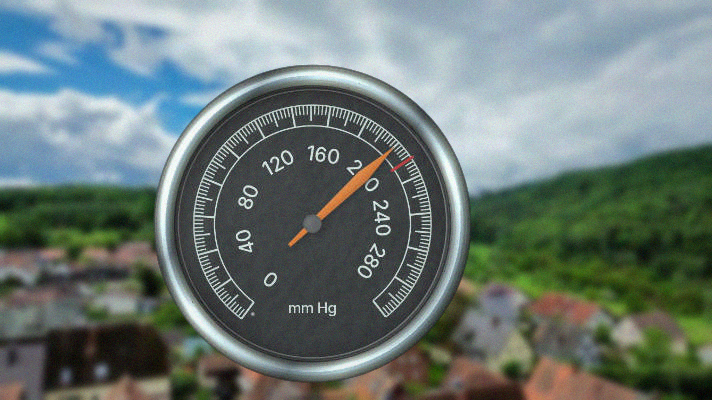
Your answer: 200 mmHg
